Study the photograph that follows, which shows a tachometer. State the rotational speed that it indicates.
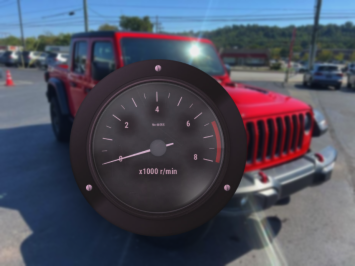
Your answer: 0 rpm
